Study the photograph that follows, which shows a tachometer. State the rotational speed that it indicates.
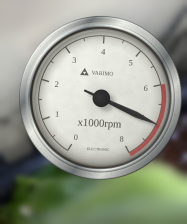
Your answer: 7000 rpm
